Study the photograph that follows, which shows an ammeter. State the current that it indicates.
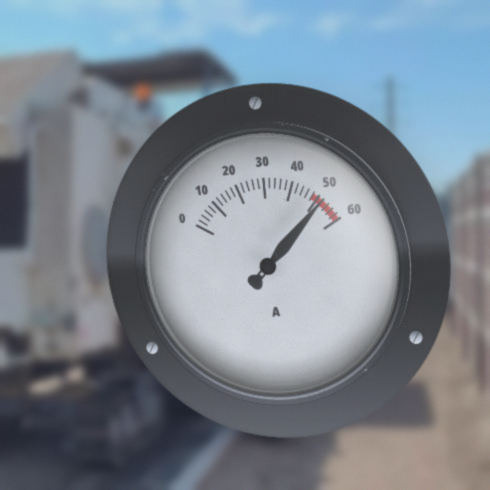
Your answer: 52 A
